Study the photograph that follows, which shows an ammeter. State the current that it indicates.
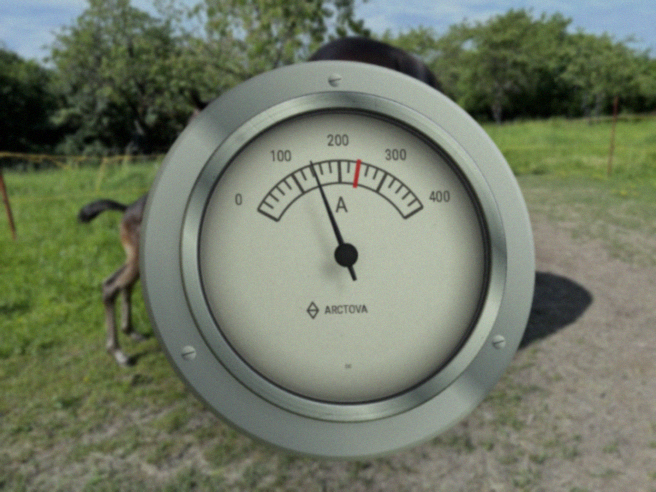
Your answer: 140 A
